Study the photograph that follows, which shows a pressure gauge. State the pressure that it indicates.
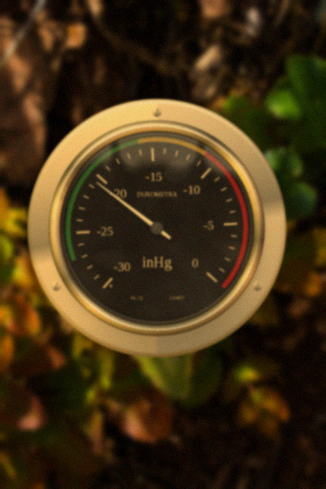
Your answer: -20.5 inHg
